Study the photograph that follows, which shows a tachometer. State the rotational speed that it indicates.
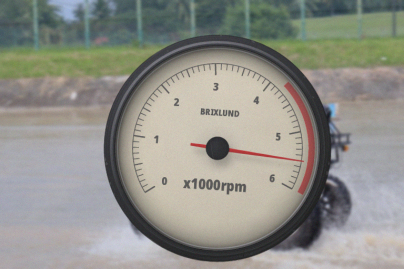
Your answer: 5500 rpm
